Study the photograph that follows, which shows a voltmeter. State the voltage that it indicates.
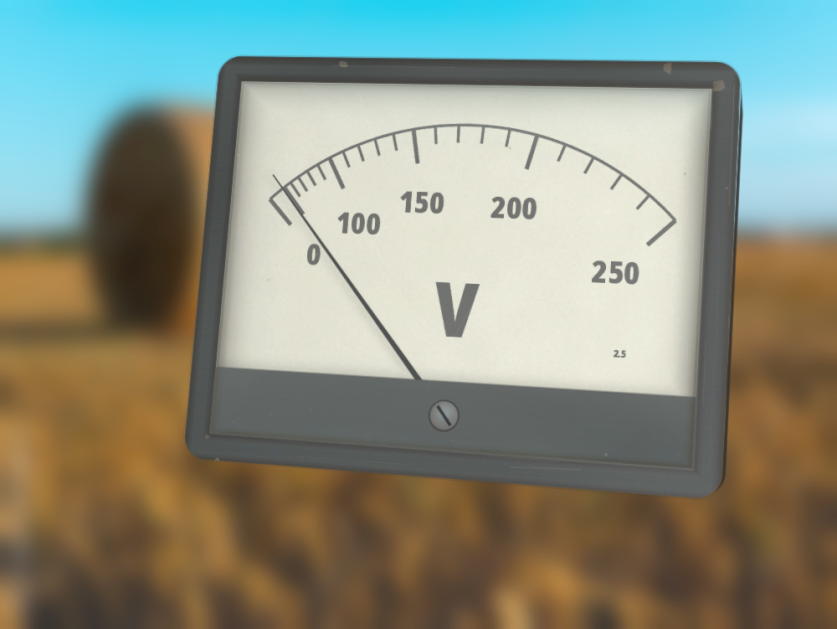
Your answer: 50 V
